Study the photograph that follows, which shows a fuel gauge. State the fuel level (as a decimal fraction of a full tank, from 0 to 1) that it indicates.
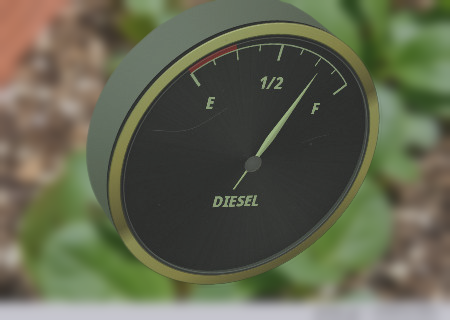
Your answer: 0.75
